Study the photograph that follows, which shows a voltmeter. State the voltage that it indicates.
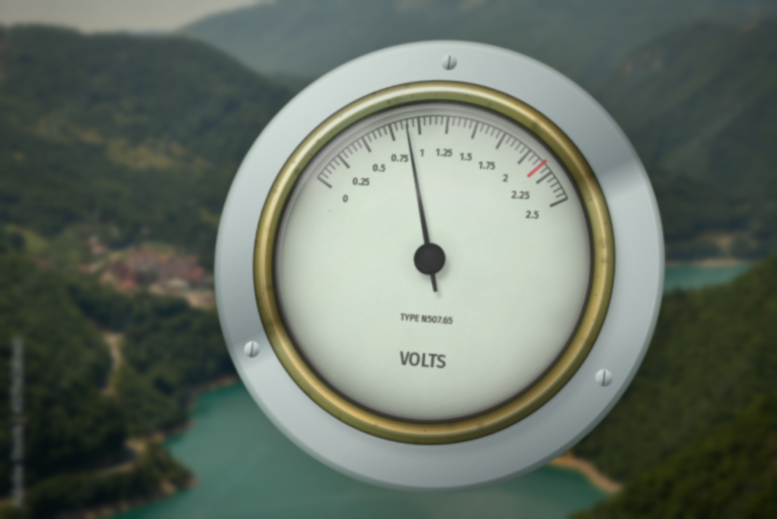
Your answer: 0.9 V
